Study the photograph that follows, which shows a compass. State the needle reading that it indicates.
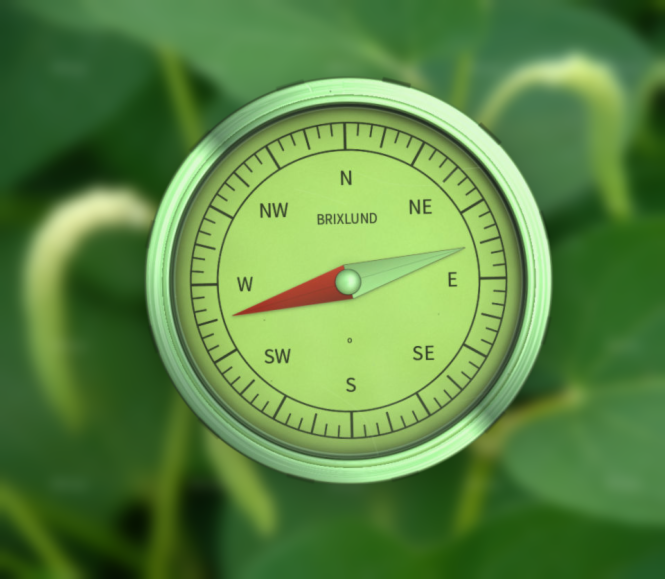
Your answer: 255 °
